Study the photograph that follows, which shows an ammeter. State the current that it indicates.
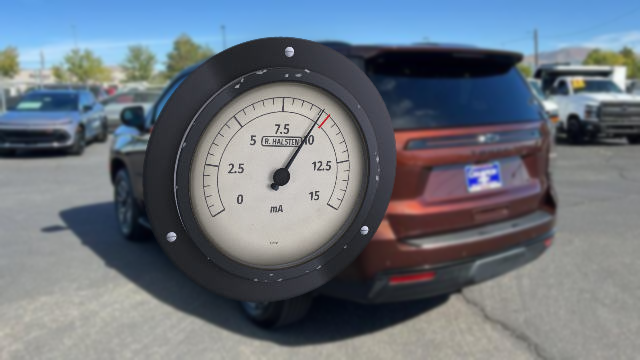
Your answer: 9.5 mA
